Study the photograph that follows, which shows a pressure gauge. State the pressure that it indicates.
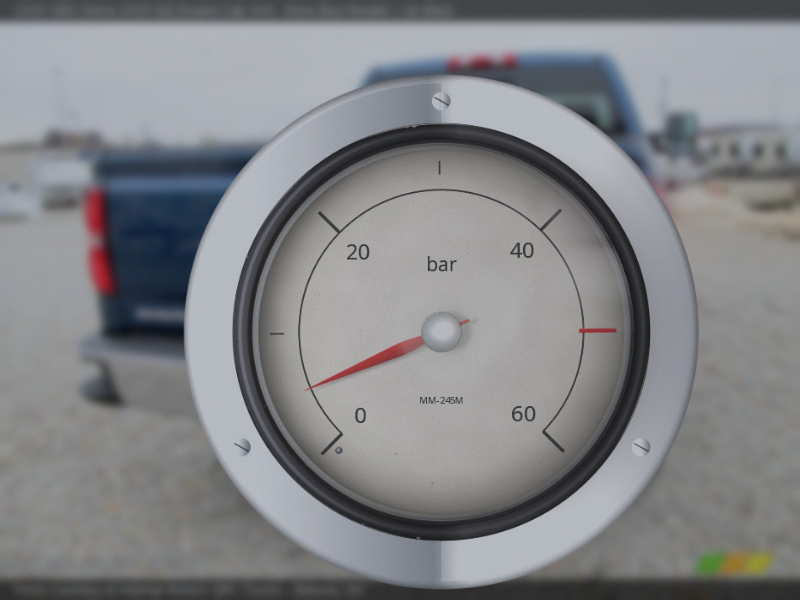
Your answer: 5 bar
